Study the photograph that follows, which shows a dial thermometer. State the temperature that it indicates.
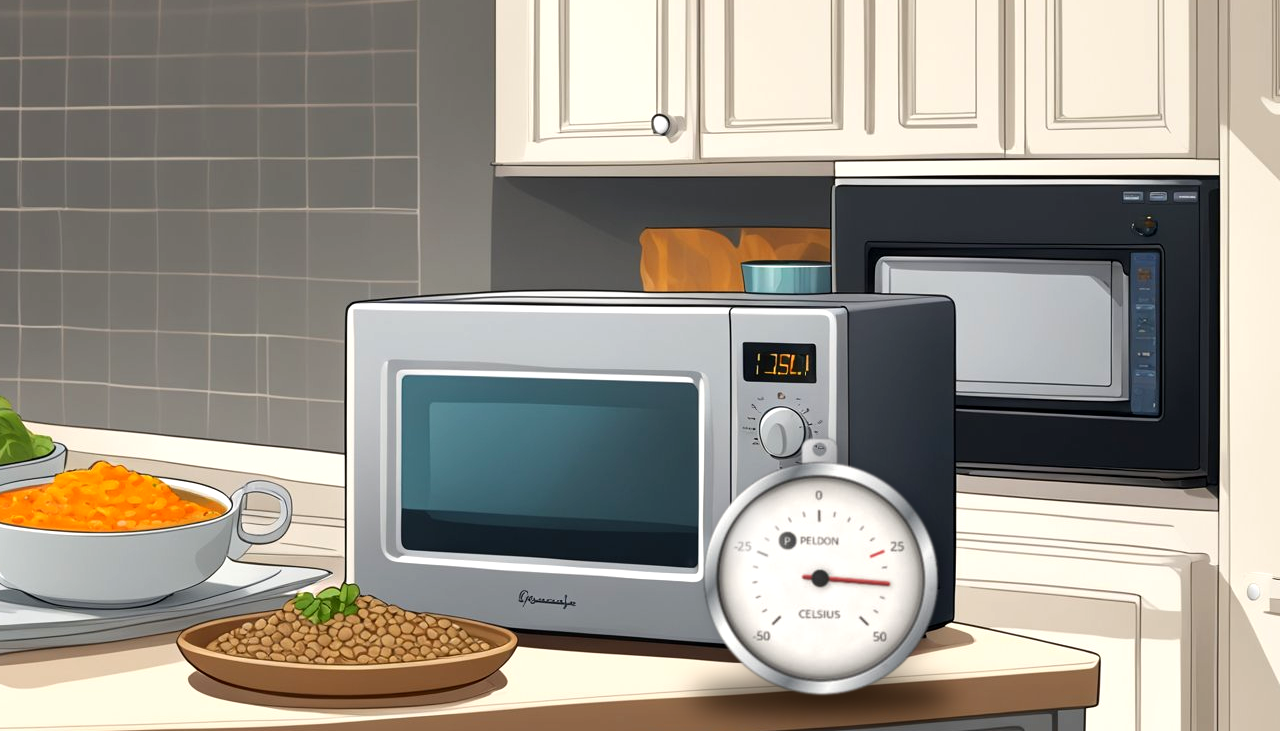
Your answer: 35 °C
